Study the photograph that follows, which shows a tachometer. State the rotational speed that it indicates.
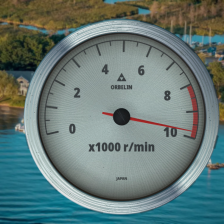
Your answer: 9750 rpm
